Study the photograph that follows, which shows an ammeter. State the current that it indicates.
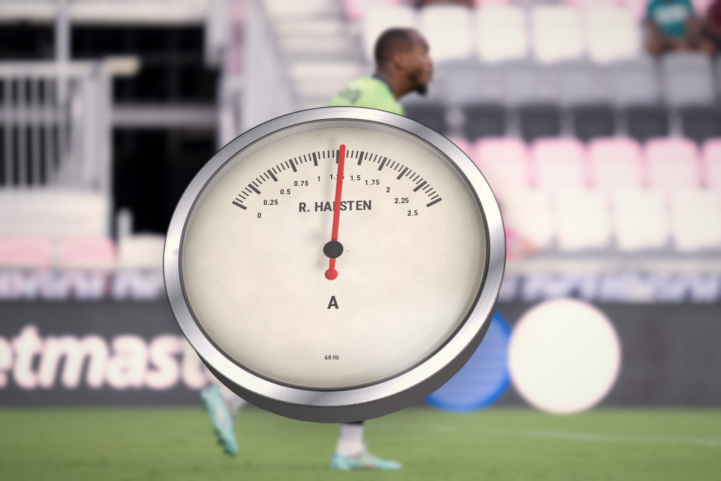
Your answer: 1.3 A
